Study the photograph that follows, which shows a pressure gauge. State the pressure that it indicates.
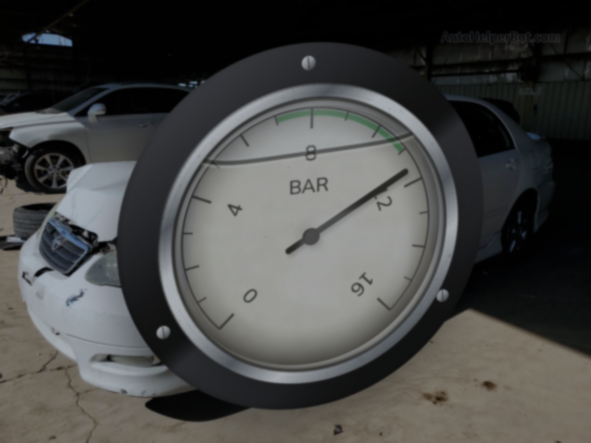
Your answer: 11.5 bar
